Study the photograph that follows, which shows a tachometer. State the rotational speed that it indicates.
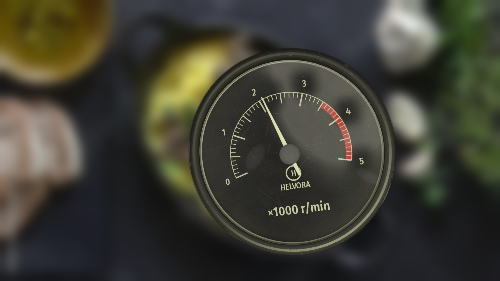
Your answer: 2100 rpm
